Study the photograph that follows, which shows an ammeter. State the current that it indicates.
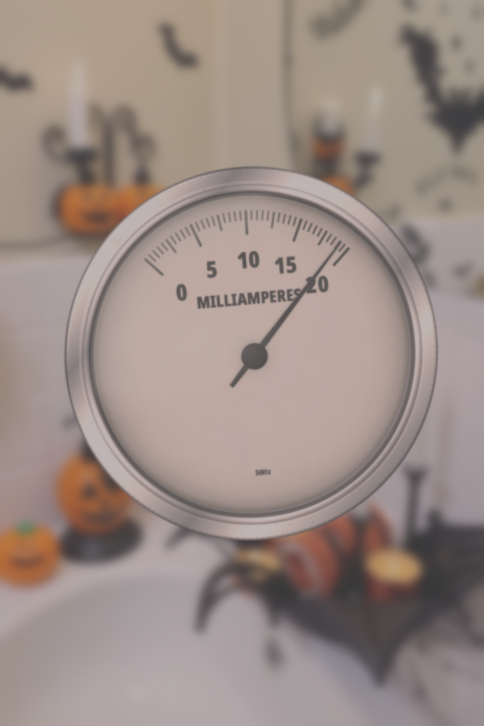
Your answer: 19 mA
